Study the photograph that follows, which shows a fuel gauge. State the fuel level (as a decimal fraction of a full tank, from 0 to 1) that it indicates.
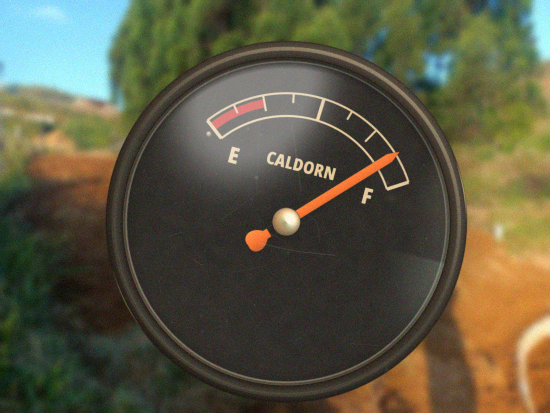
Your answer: 0.875
